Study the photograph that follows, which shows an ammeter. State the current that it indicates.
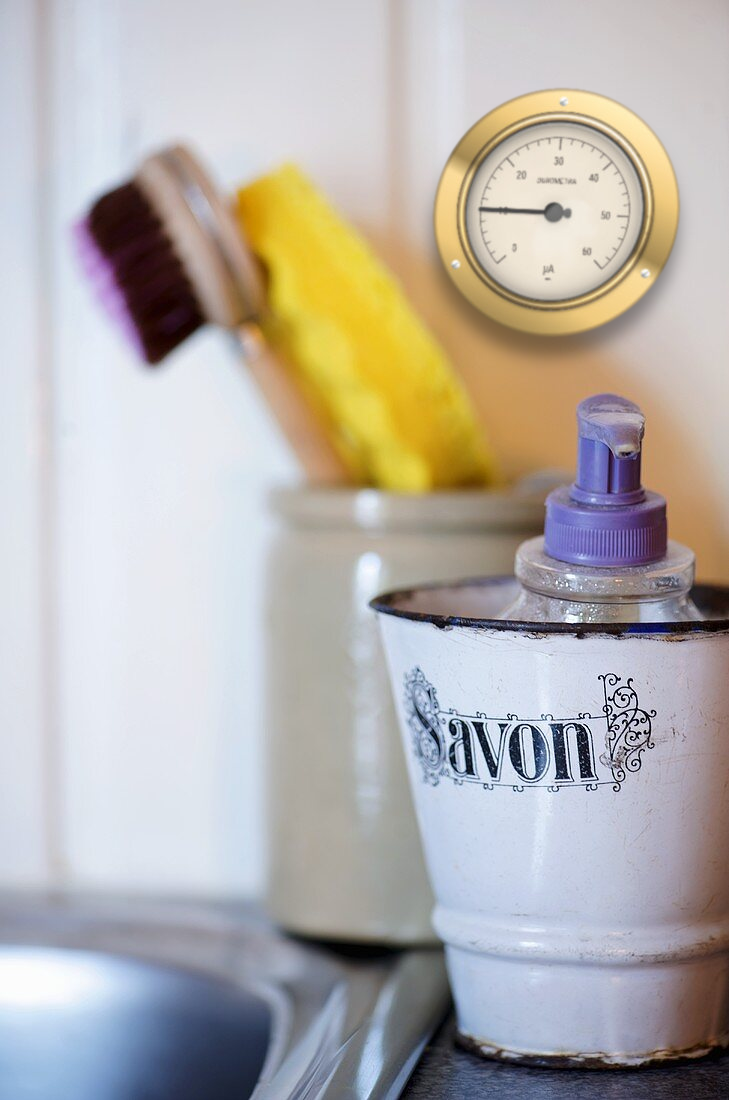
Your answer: 10 µA
